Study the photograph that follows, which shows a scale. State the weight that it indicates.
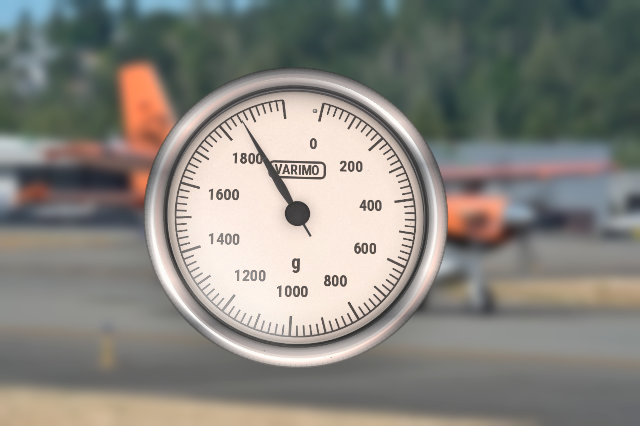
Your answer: 1860 g
